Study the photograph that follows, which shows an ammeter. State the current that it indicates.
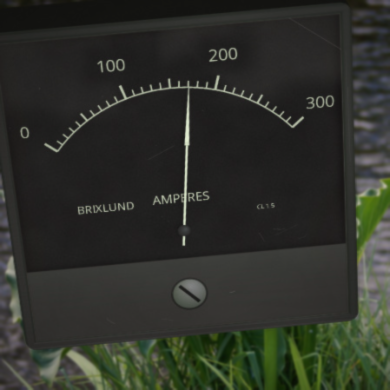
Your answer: 170 A
